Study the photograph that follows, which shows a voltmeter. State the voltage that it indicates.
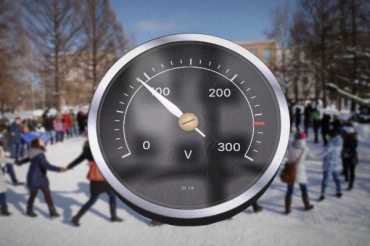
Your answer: 90 V
